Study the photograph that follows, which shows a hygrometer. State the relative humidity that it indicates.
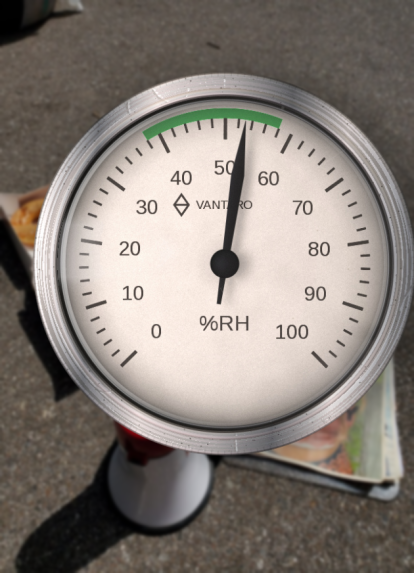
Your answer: 53 %
